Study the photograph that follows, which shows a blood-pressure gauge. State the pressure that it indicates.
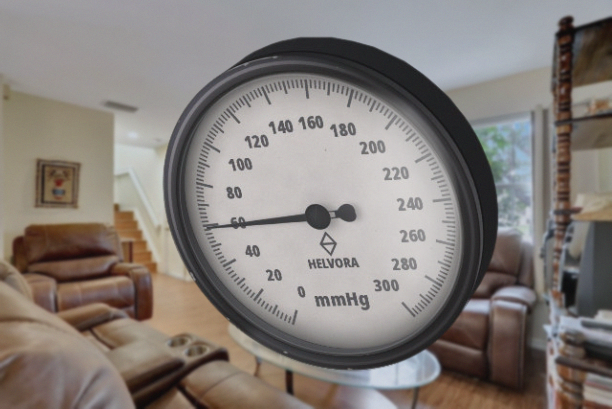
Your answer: 60 mmHg
